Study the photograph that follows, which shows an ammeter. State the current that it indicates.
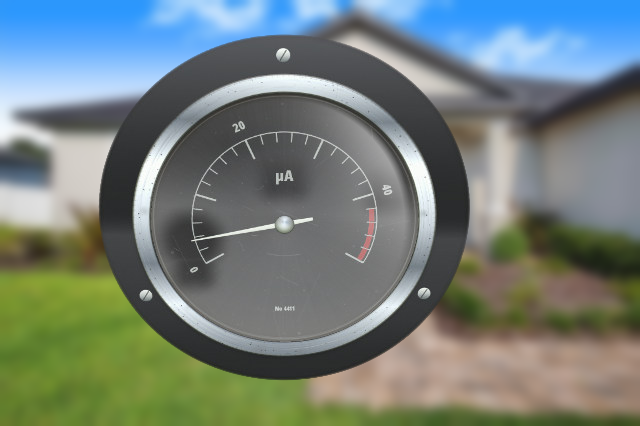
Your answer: 4 µA
